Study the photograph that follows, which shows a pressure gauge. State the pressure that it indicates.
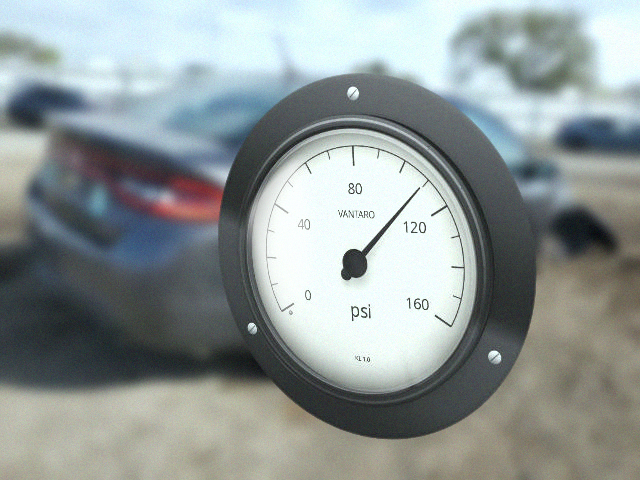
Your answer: 110 psi
